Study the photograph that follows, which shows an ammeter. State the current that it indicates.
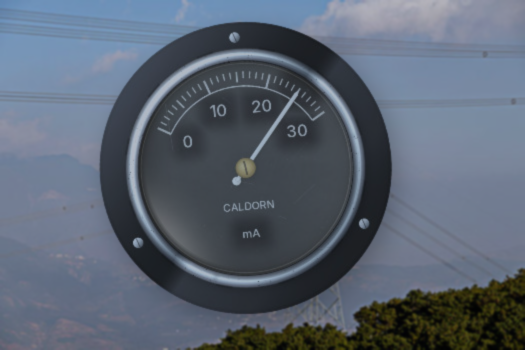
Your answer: 25 mA
